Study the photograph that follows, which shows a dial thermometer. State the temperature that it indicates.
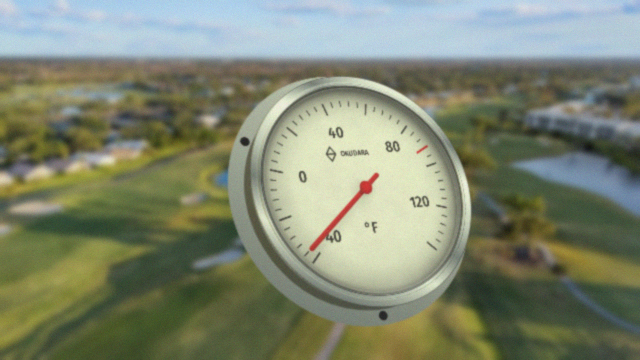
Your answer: -36 °F
